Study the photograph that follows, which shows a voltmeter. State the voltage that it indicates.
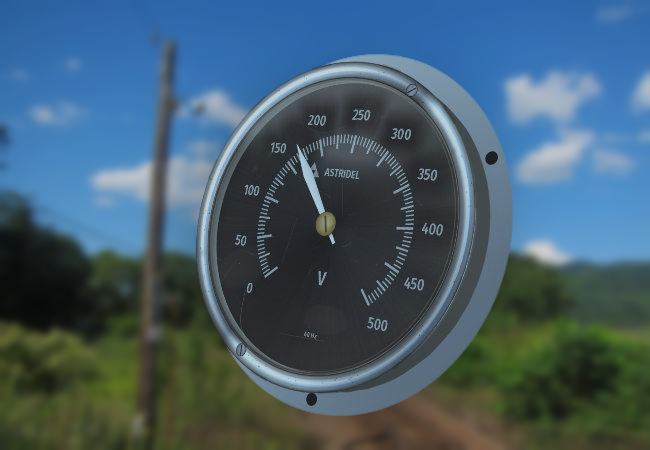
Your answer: 175 V
